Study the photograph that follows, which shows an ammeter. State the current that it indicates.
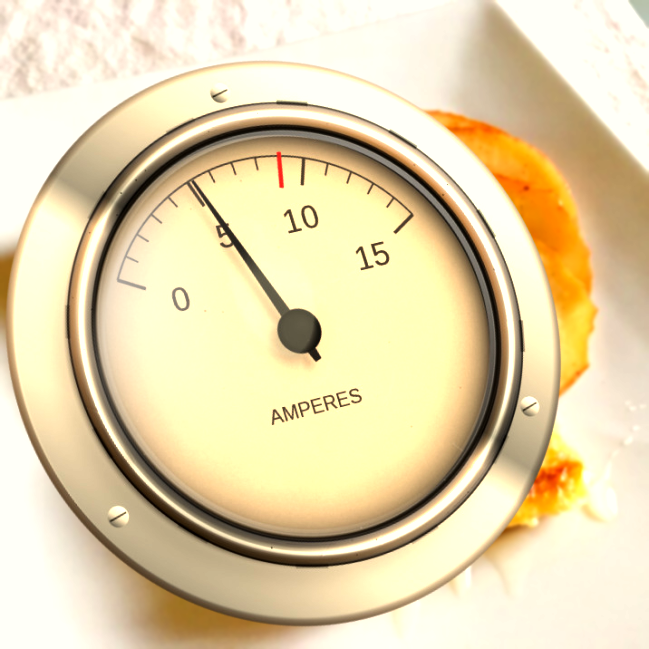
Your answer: 5 A
